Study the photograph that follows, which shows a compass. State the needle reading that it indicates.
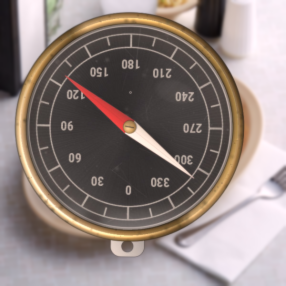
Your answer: 127.5 °
